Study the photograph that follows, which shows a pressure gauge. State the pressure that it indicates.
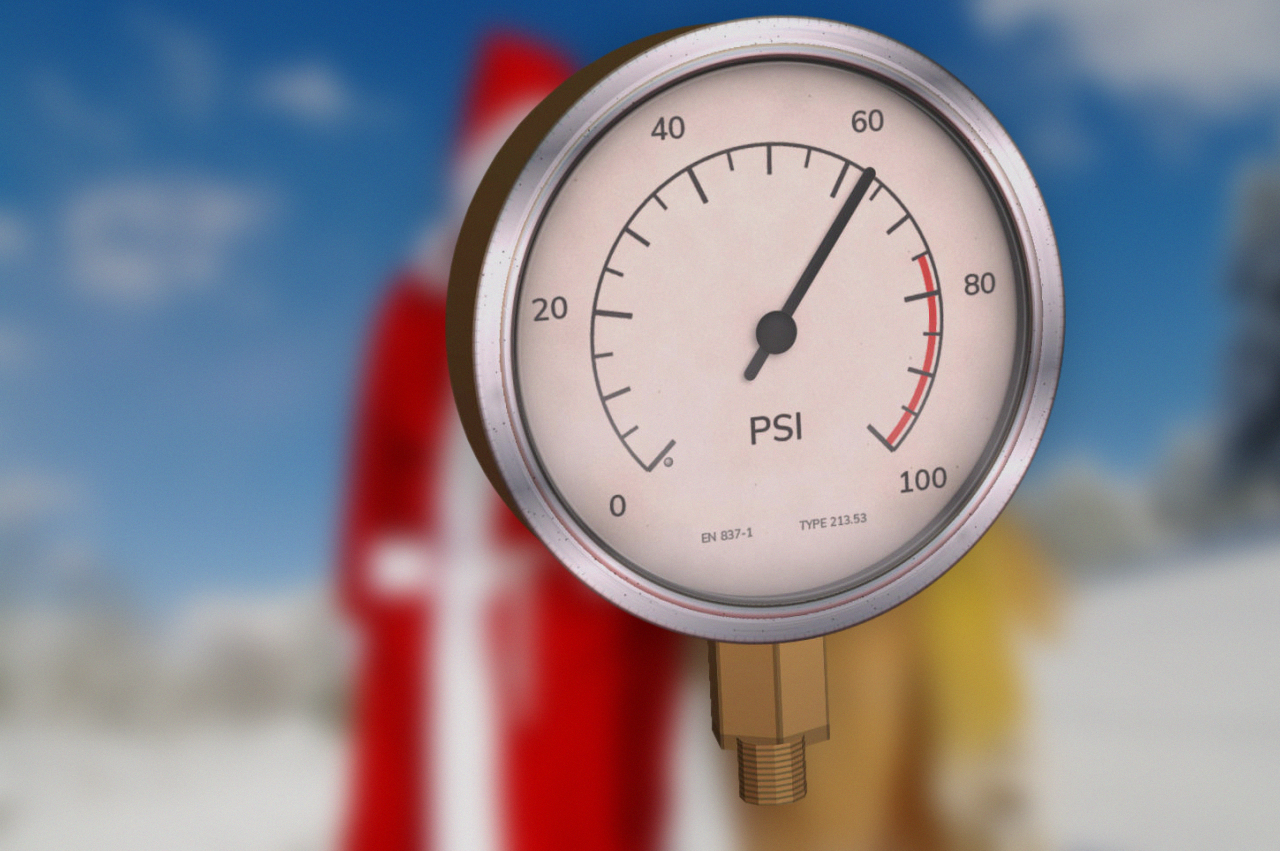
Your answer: 62.5 psi
